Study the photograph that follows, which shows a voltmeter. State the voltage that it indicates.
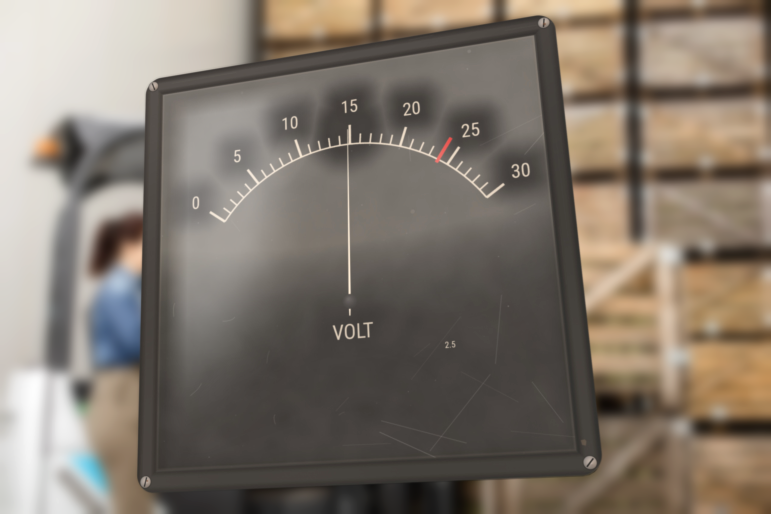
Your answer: 15 V
